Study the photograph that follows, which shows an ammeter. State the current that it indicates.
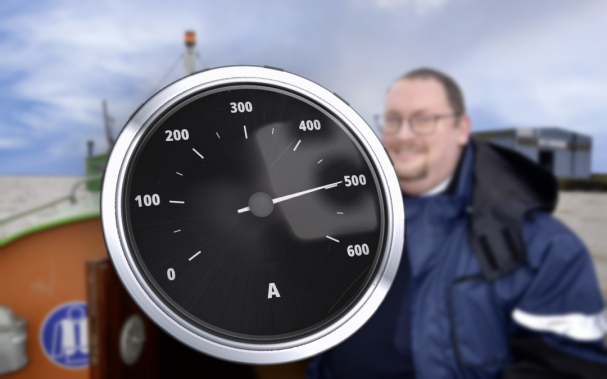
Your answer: 500 A
